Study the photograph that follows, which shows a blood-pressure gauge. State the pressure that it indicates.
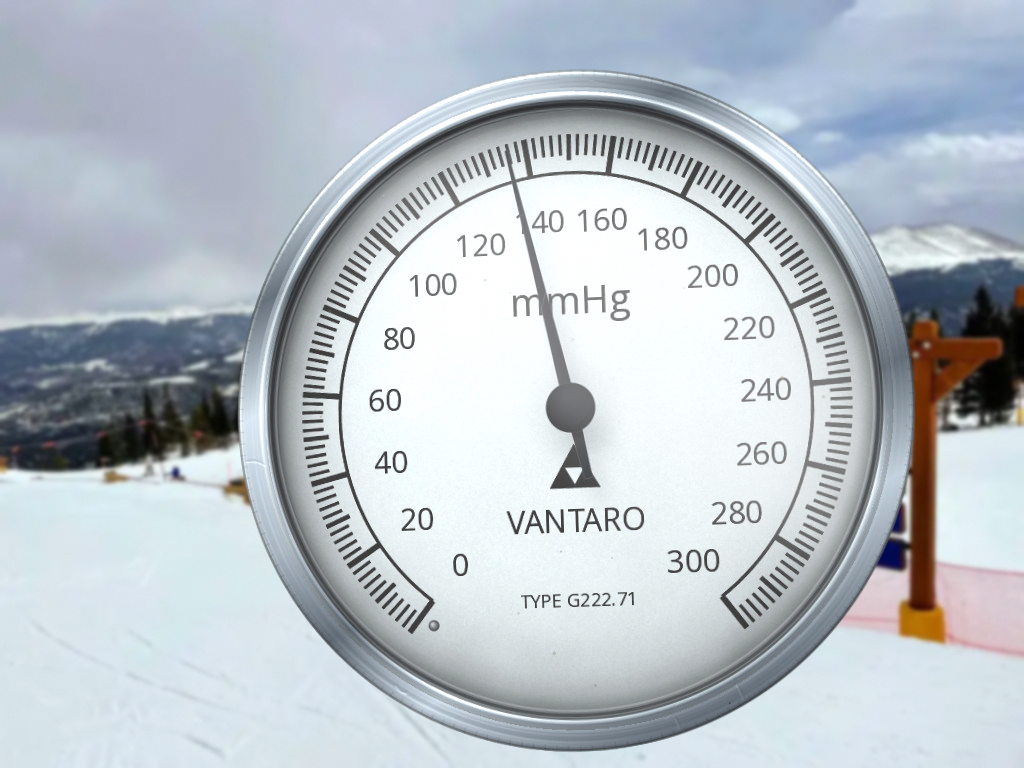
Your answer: 136 mmHg
